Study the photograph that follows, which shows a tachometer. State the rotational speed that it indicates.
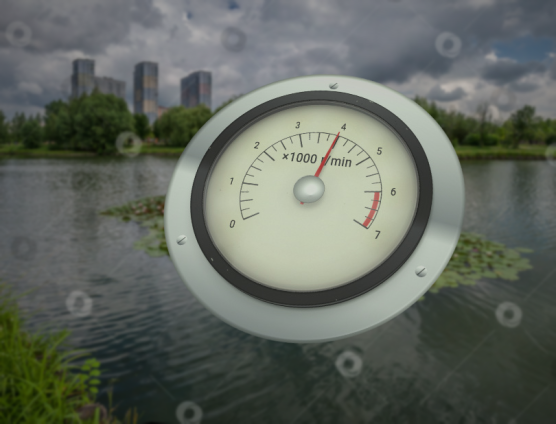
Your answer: 4000 rpm
